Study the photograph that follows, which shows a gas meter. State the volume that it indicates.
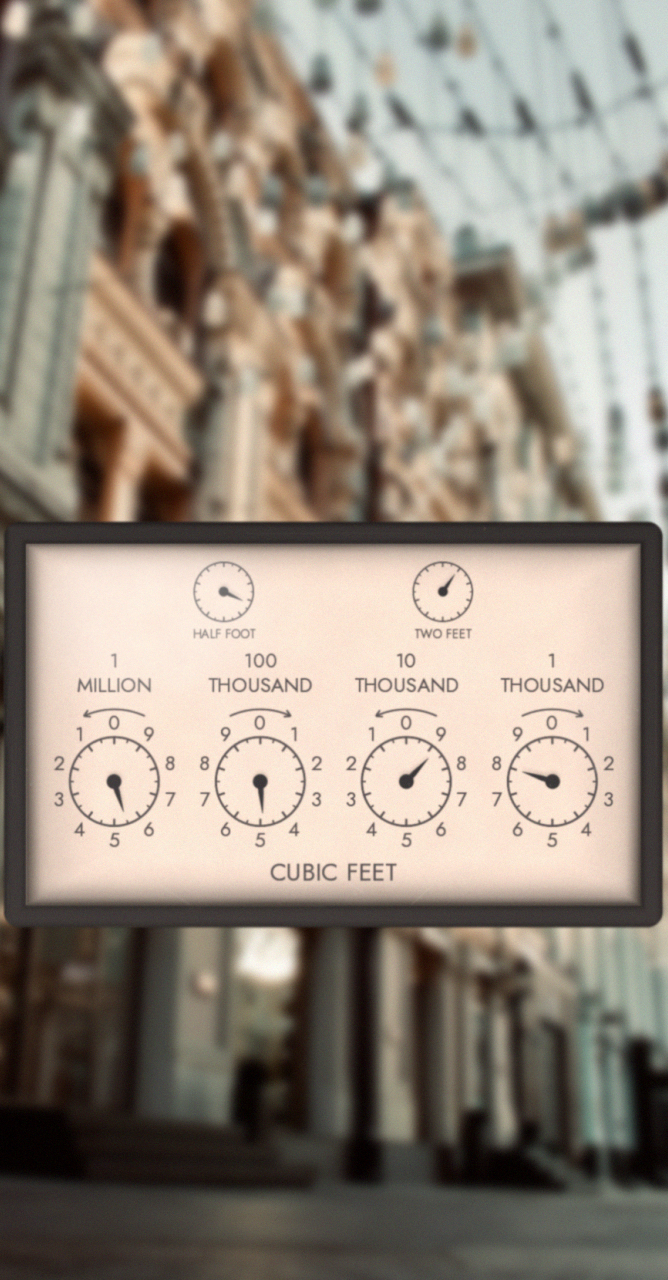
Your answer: 548800 ft³
